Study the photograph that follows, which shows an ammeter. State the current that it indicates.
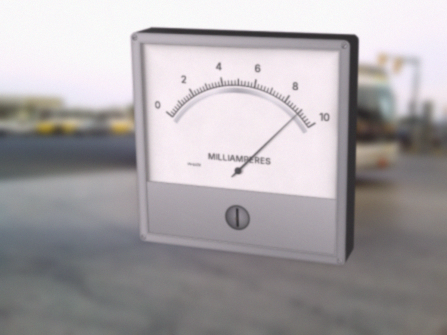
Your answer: 9 mA
